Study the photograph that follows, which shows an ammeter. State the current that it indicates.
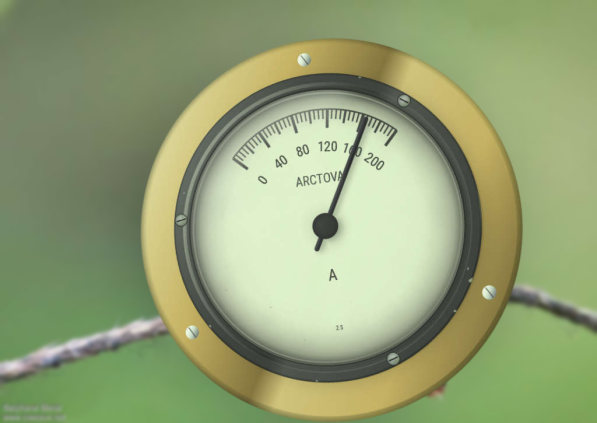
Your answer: 165 A
